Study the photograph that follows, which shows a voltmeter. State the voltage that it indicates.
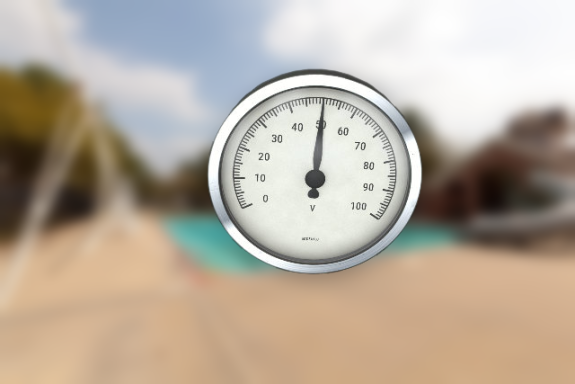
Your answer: 50 V
